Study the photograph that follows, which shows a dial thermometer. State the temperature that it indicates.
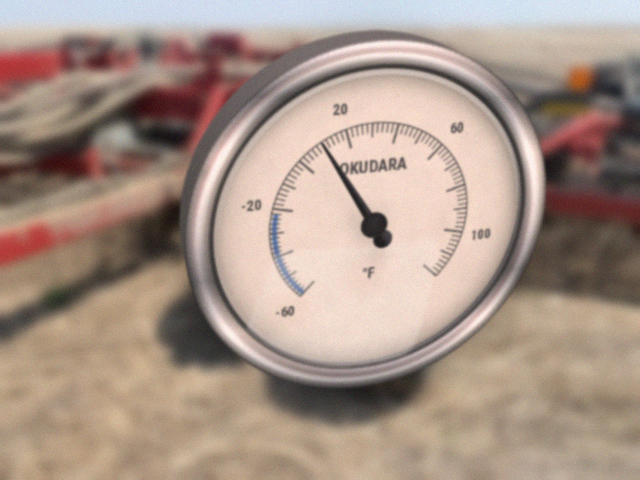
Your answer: 10 °F
